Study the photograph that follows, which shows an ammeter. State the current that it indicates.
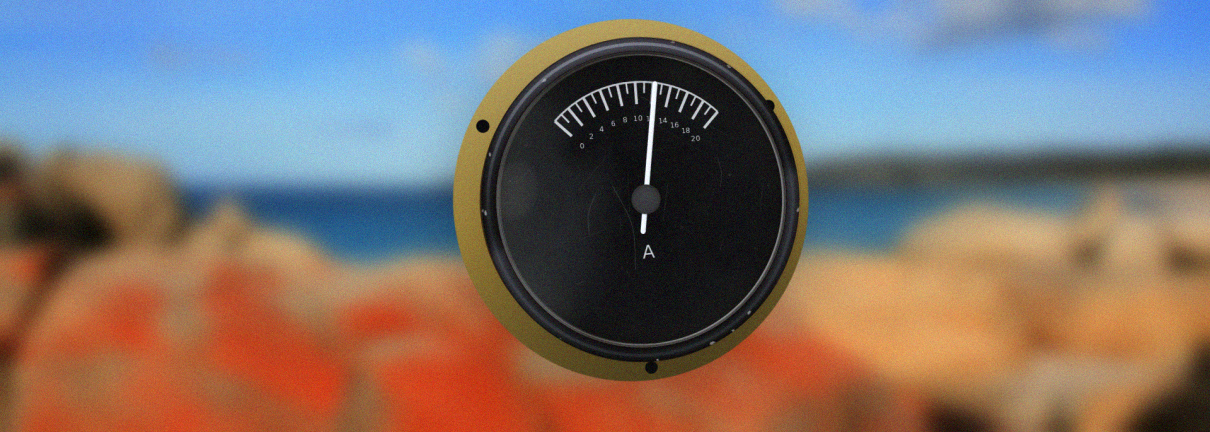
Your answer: 12 A
